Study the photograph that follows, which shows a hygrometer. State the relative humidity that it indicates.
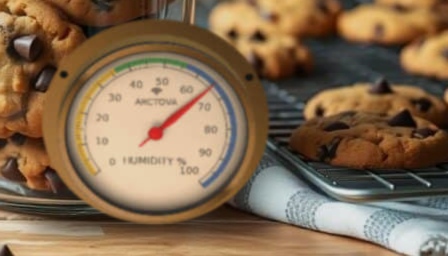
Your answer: 65 %
